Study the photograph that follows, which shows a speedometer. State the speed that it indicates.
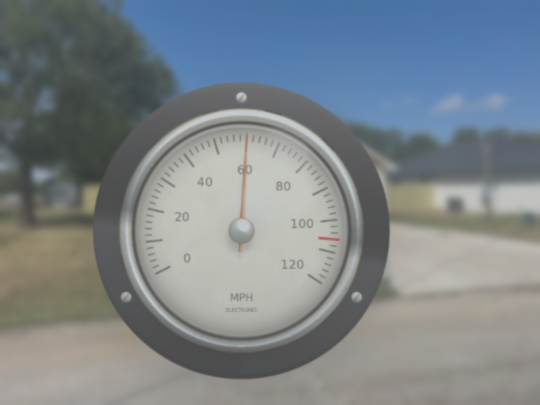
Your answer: 60 mph
